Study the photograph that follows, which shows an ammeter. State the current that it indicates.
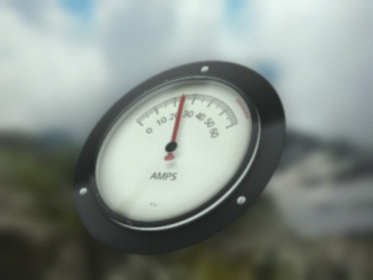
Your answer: 25 A
